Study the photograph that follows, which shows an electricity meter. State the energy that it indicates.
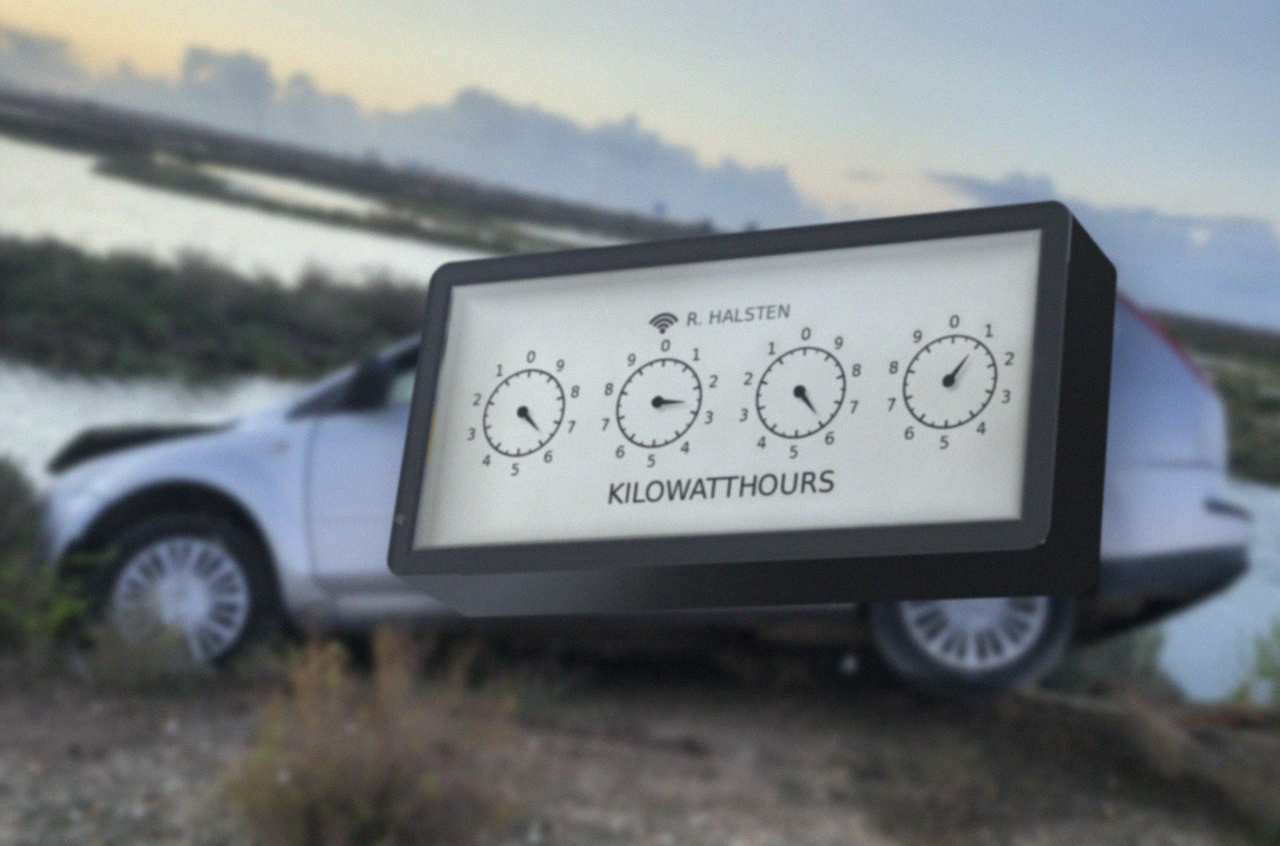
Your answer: 6261 kWh
